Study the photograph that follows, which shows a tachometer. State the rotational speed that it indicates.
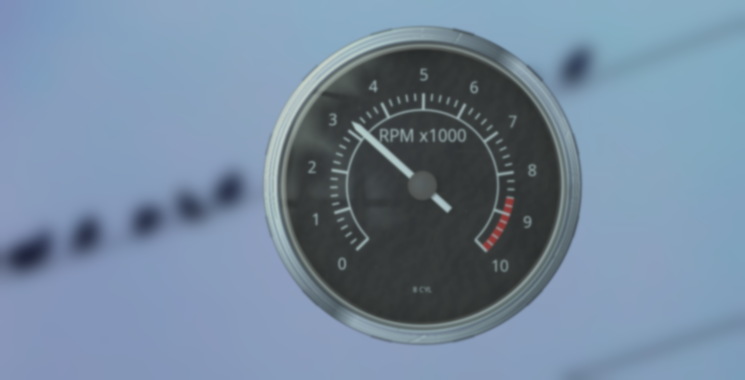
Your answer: 3200 rpm
